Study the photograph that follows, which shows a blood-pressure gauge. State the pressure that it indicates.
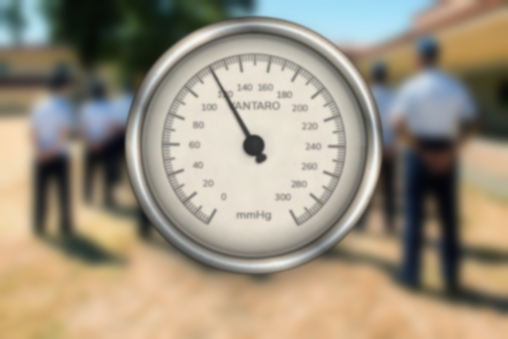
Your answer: 120 mmHg
